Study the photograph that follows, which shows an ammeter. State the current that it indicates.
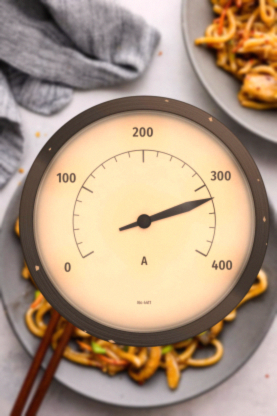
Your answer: 320 A
